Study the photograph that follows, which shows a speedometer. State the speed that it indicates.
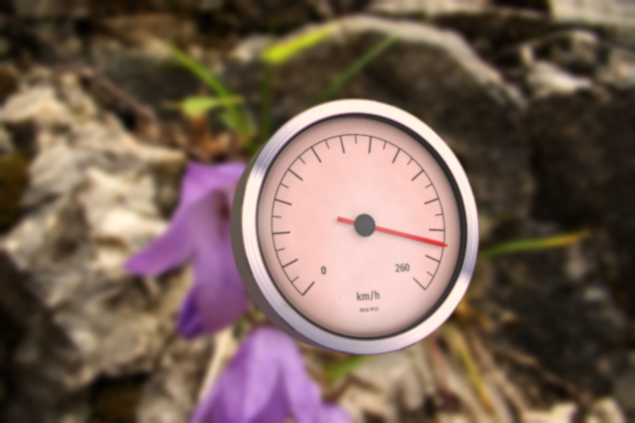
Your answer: 230 km/h
